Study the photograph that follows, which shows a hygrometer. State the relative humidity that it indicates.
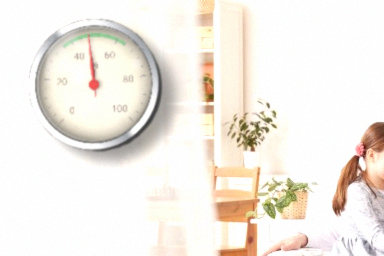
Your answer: 48 %
